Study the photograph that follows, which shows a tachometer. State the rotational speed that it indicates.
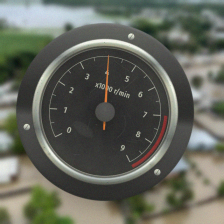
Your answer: 4000 rpm
